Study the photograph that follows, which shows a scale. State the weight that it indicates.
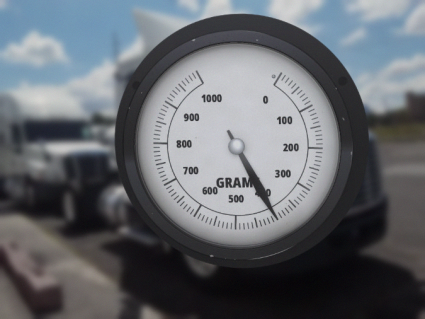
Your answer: 400 g
